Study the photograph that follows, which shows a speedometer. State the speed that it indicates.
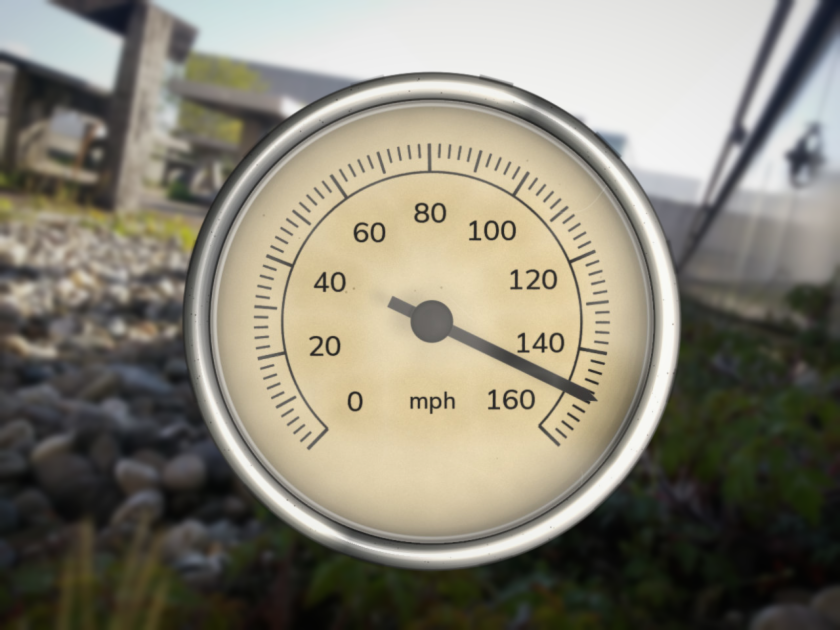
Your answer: 149 mph
